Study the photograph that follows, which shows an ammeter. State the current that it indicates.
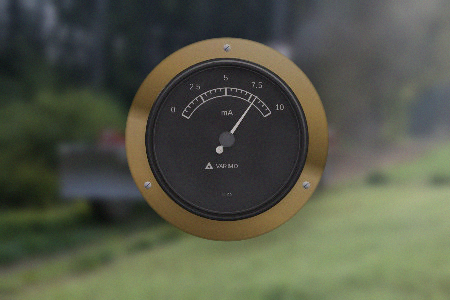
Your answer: 8 mA
